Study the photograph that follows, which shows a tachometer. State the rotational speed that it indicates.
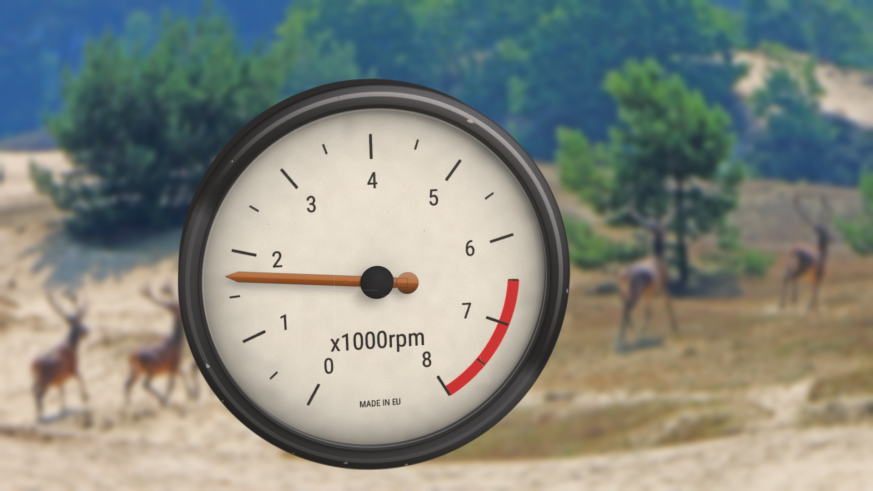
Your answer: 1750 rpm
